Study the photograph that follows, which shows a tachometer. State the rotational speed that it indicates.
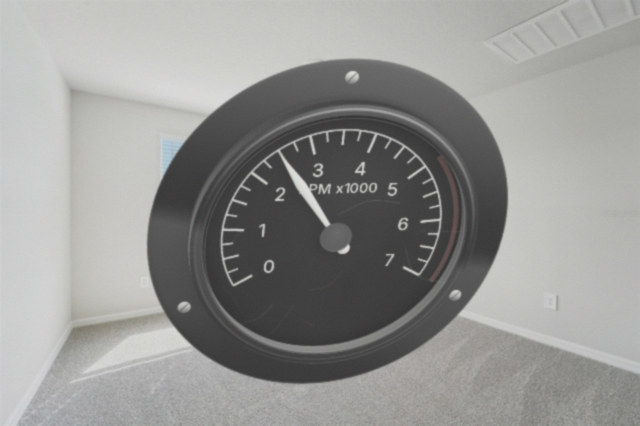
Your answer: 2500 rpm
